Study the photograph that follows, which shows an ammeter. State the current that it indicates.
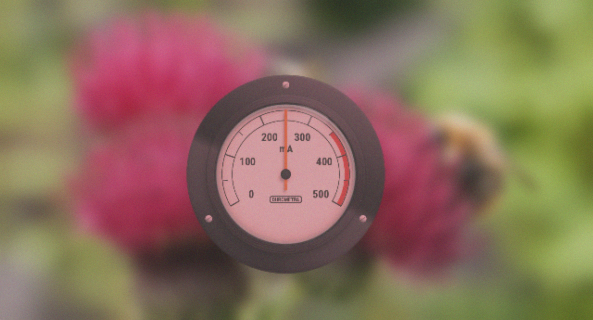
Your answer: 250 mA
